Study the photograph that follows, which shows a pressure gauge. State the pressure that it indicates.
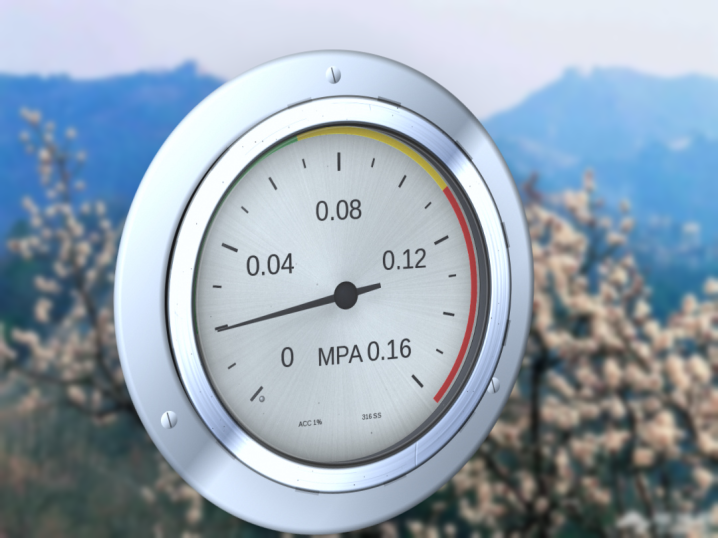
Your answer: 0.02 MPa
